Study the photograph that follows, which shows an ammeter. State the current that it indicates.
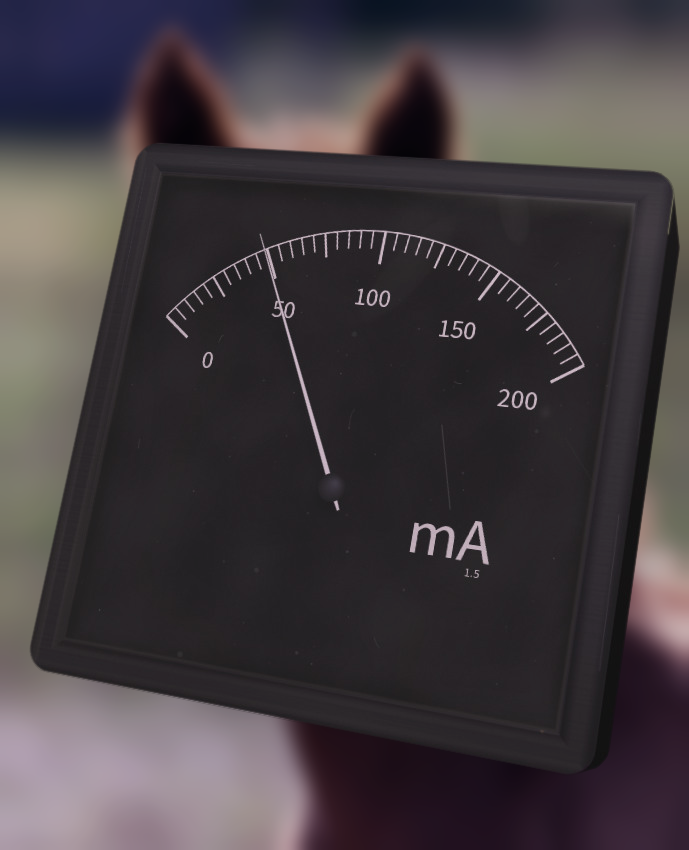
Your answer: 50 mA
